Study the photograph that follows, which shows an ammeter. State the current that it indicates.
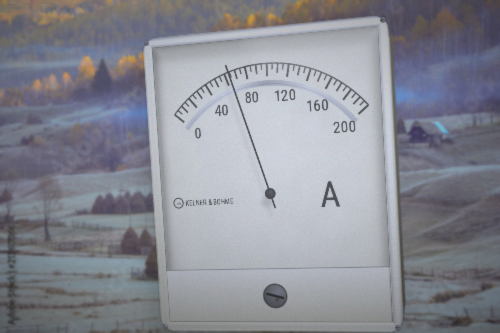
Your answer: 65 A
